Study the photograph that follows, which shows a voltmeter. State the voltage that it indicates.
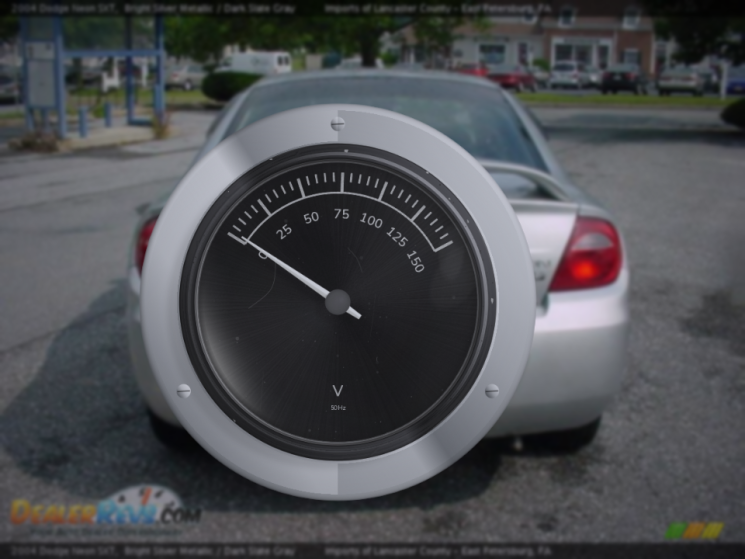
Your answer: 2.5 V
